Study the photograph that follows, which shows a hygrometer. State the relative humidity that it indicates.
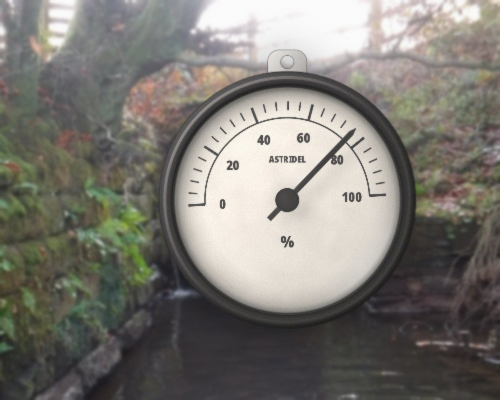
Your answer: 76 %
